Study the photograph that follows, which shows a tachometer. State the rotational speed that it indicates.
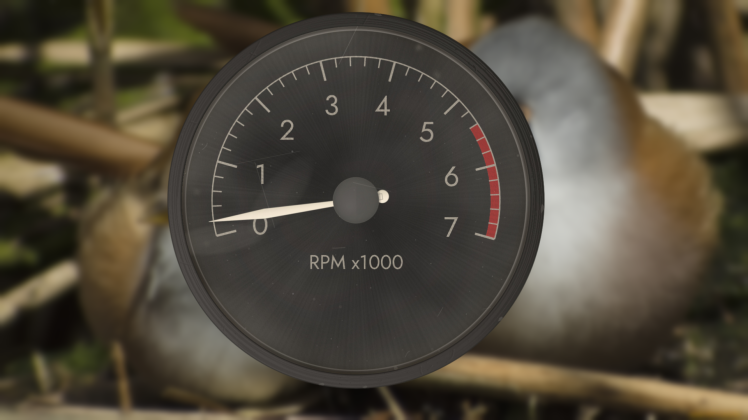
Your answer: 200 rpm
